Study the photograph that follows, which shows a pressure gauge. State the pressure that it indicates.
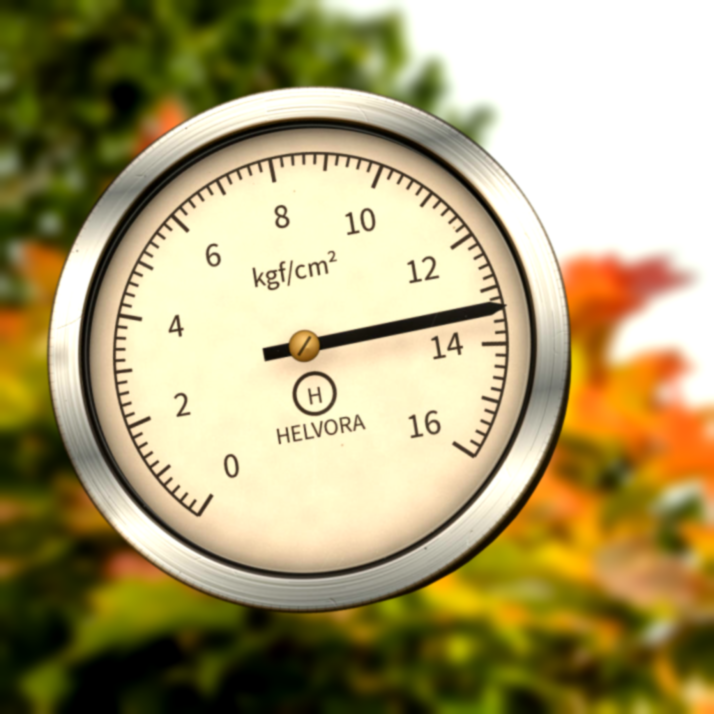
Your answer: 13.4 kg/cm²
